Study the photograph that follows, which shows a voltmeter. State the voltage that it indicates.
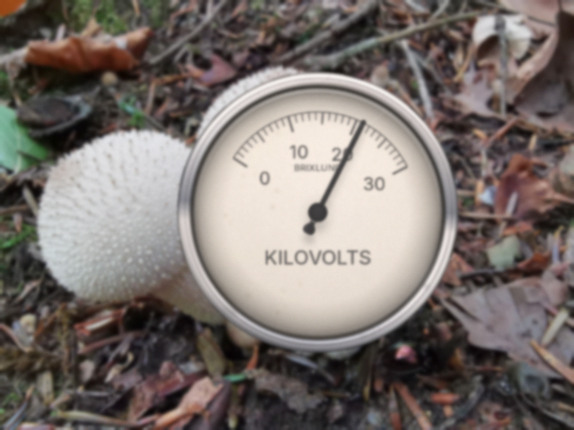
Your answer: 21 kV
